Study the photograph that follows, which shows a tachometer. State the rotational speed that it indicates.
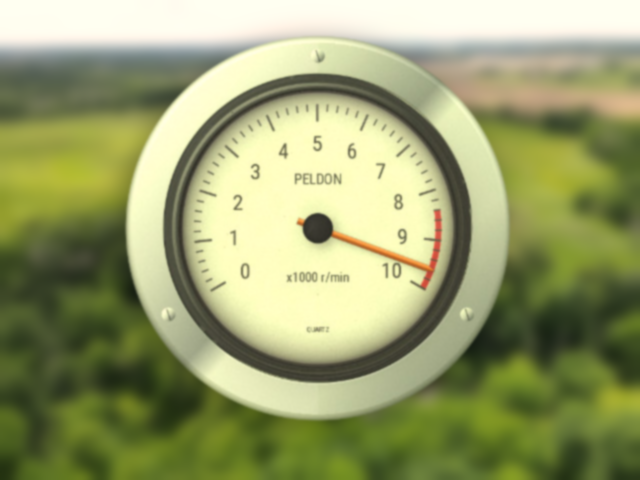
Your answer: 9600 rpm
